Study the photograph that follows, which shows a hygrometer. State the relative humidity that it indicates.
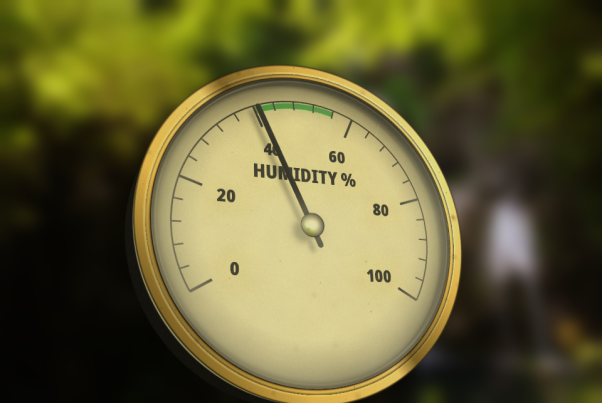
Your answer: 40 %
